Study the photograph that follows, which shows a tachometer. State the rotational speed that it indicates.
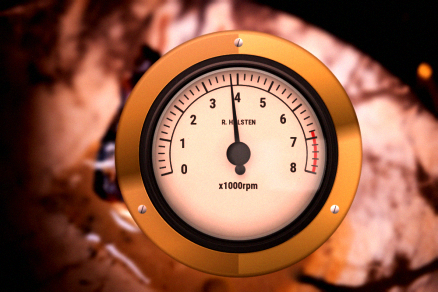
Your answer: 3800 rpm
